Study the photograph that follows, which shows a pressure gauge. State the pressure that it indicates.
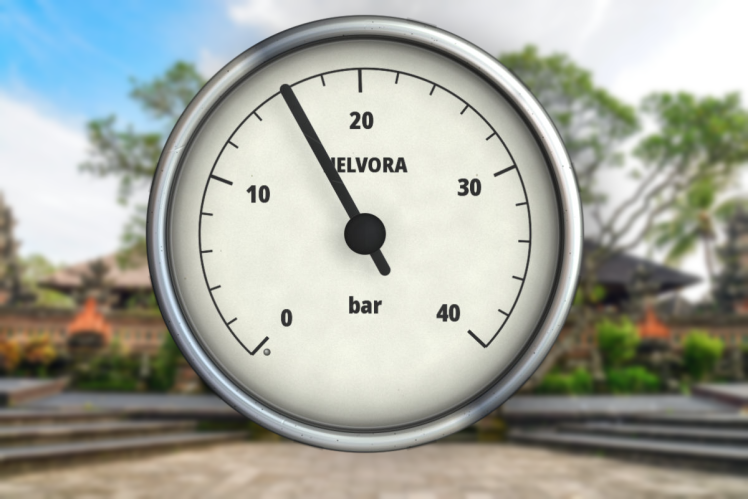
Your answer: 16 bar
